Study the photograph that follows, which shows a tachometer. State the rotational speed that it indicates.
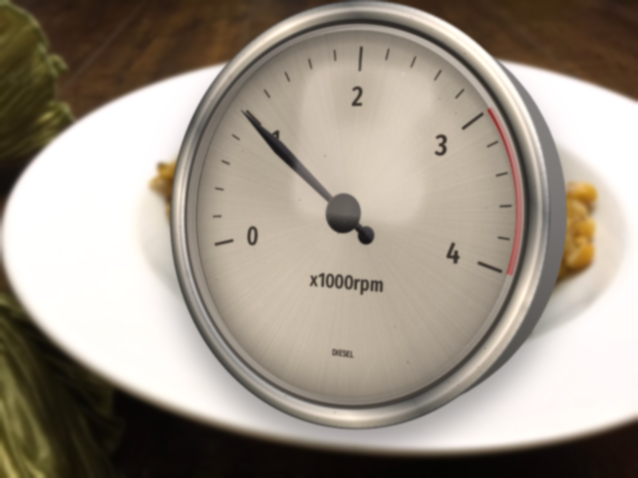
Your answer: 1000 rpm
